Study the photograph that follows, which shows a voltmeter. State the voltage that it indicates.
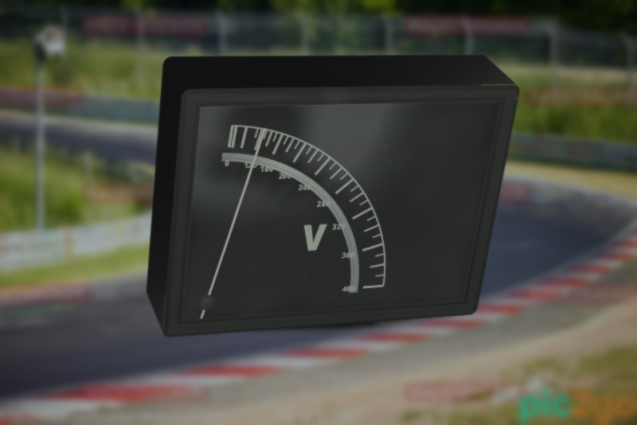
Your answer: 120 V
